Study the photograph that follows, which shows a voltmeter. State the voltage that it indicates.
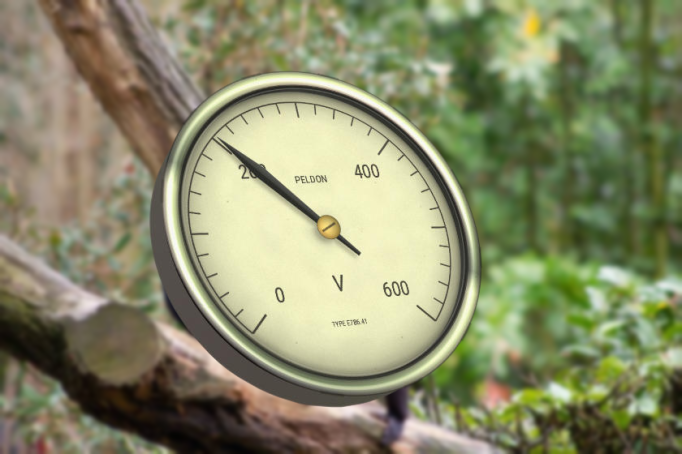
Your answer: 200 V
